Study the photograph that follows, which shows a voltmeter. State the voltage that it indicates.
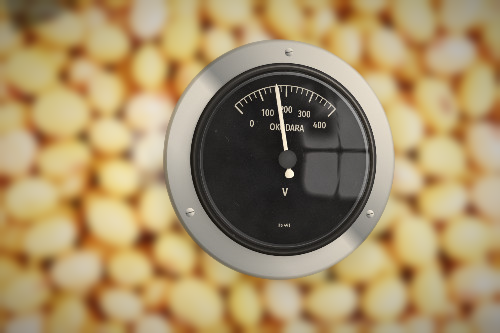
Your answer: 160 V
